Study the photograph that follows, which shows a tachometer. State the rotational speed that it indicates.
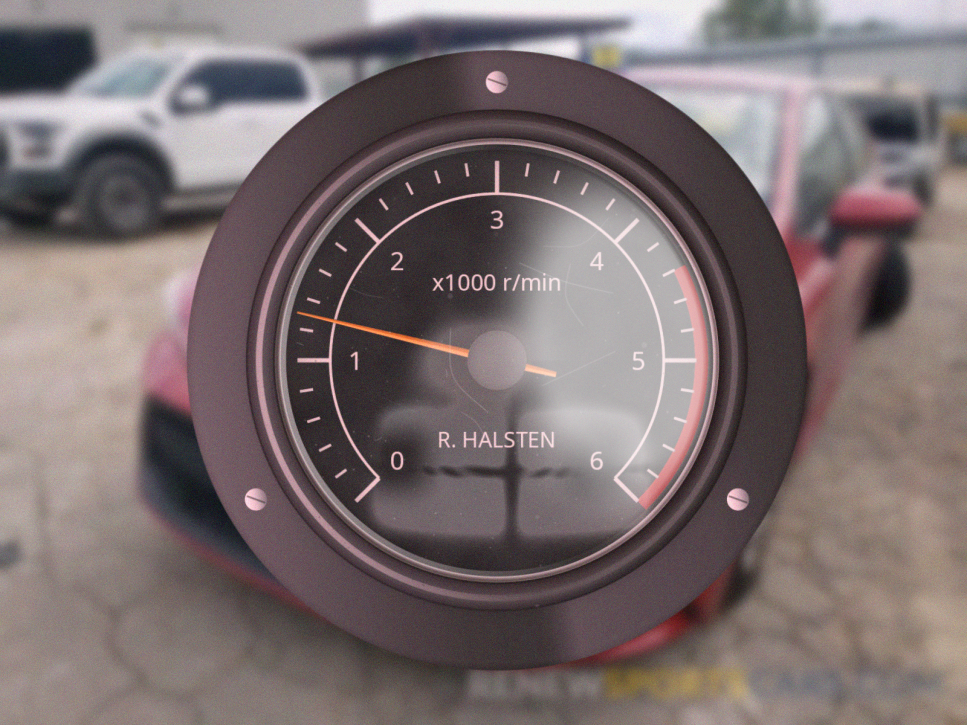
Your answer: 1300 rpm
